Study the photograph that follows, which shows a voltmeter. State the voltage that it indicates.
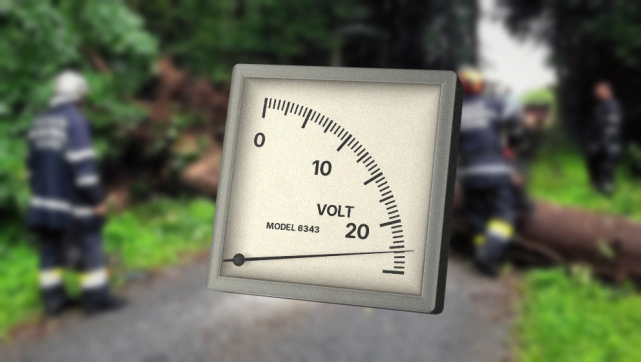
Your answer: 23 V
